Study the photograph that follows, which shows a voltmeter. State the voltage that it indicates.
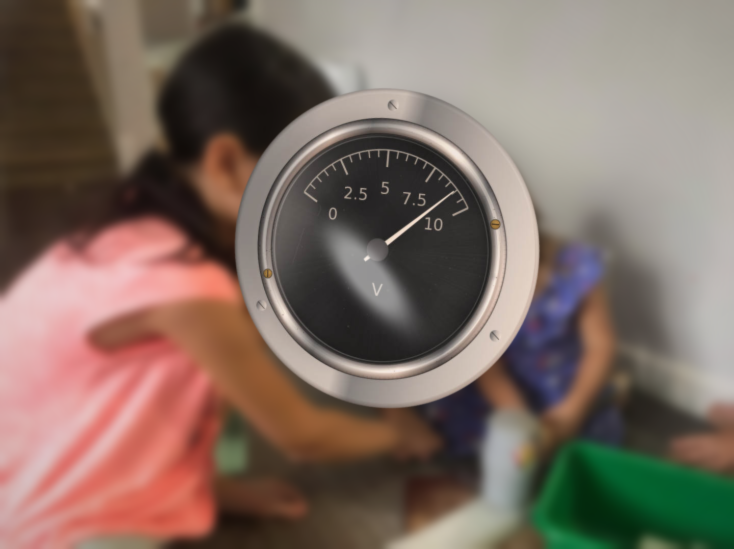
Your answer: 9 V
